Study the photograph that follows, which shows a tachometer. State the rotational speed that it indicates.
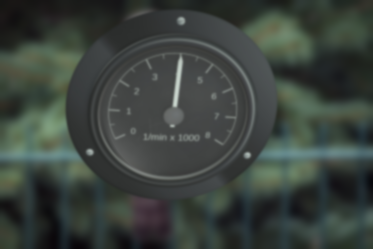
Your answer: 4000 rpm
